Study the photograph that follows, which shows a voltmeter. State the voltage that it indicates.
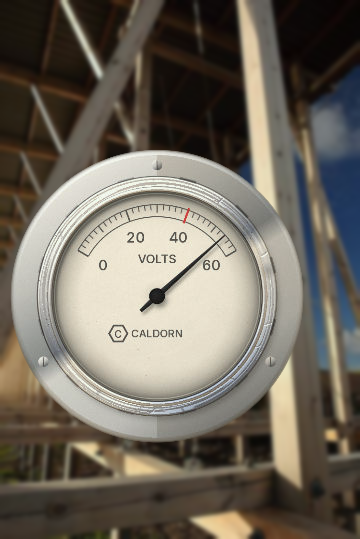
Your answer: 54 V
